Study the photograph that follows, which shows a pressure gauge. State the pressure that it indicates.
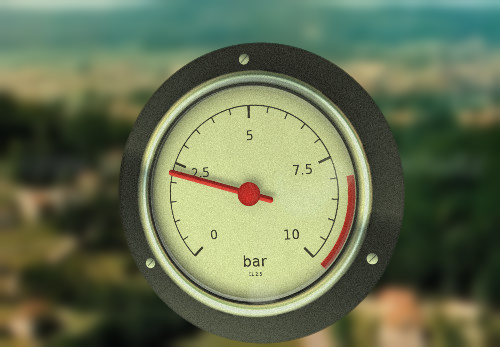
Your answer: 2.25 bar
